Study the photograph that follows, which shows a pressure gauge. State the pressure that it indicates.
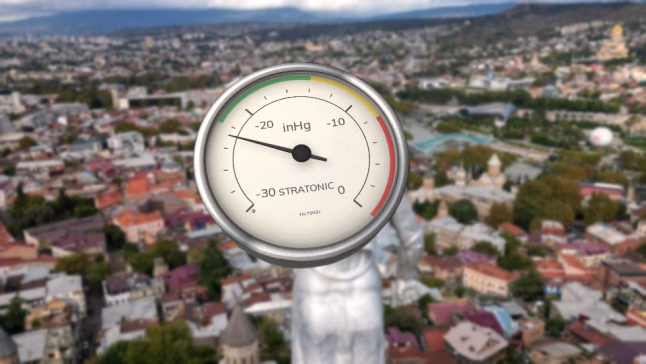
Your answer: -23 inHg
